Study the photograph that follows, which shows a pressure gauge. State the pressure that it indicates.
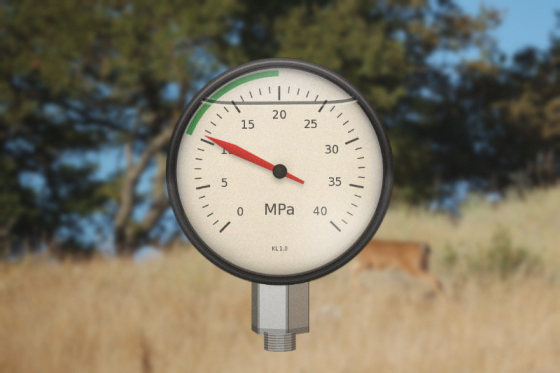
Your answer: 10.5 MPa
